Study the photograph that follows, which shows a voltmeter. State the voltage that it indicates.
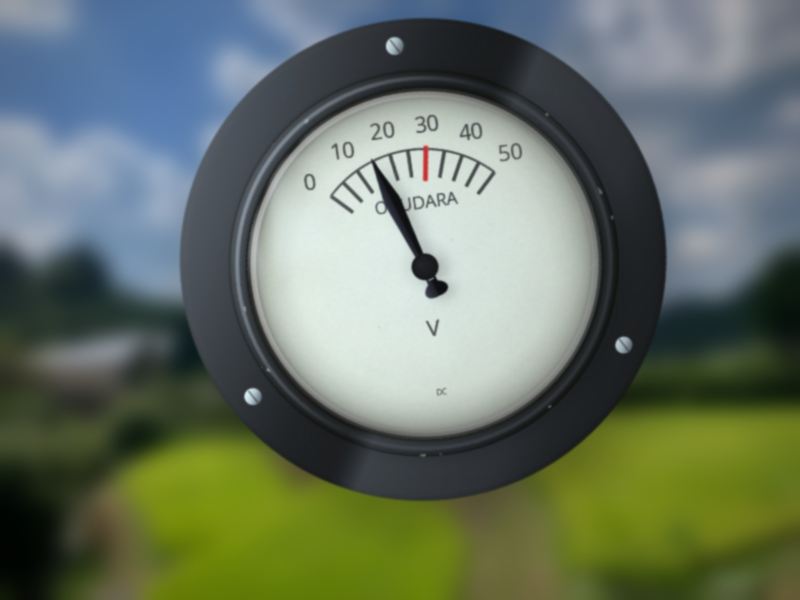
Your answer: 15 V
